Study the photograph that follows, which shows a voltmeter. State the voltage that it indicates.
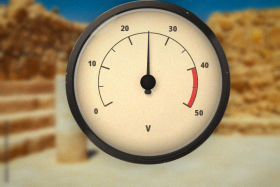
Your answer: 25 V
